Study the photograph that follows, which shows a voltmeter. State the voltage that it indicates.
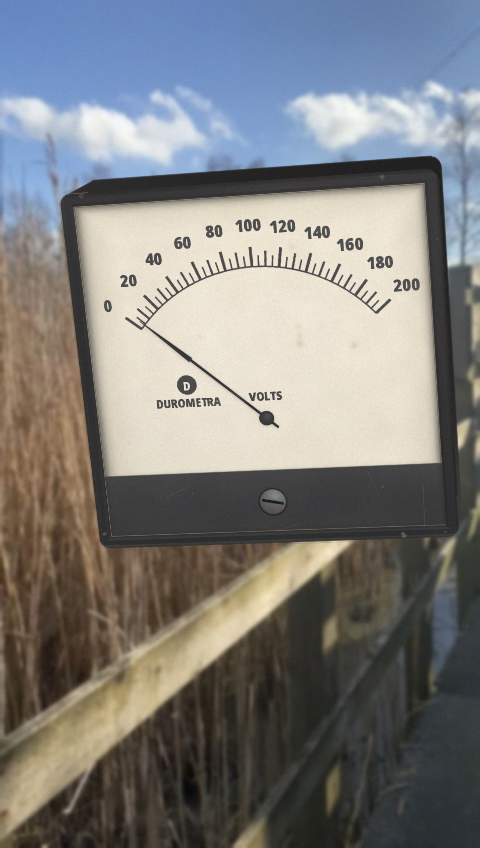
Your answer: 5 V
